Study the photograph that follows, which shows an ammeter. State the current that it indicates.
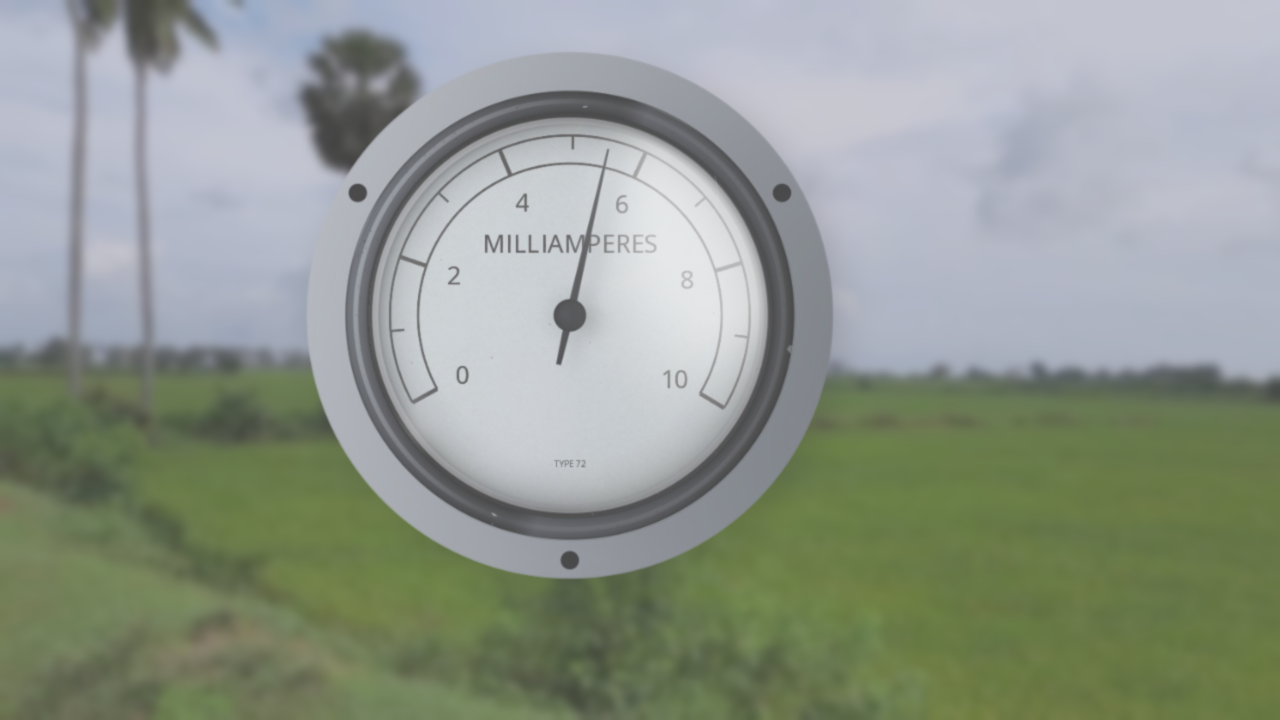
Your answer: 5.5 mA
